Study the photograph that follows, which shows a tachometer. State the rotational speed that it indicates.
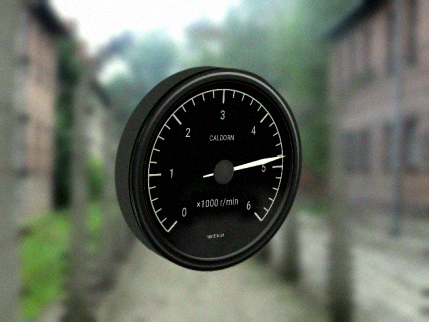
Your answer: 4800 rpm
